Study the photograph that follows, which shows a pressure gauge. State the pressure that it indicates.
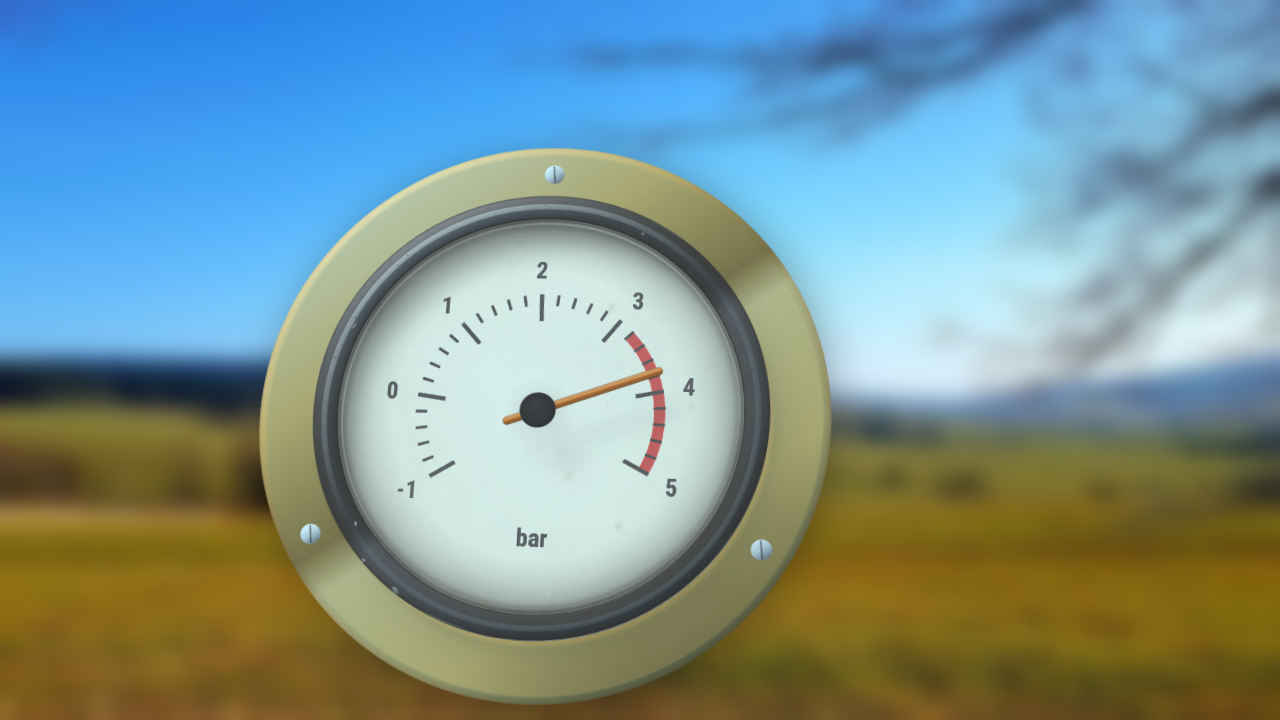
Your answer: 3.8 bar
